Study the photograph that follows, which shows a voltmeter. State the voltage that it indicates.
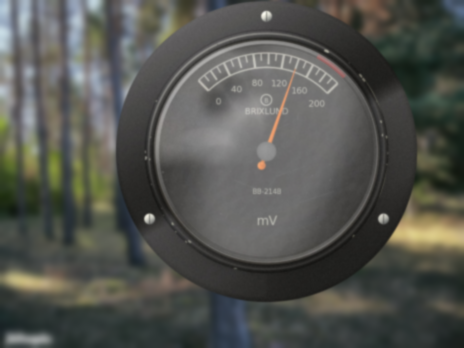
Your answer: 140 mV
